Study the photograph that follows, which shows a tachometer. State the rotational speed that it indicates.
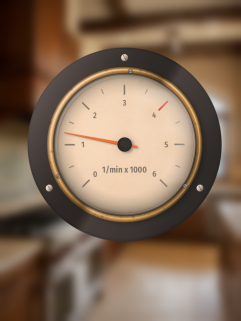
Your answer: 1250 rpm
